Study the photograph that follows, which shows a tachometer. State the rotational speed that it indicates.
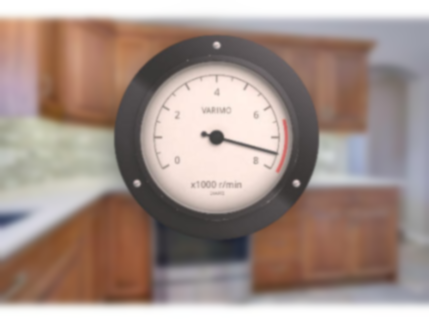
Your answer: 7500 rpm
